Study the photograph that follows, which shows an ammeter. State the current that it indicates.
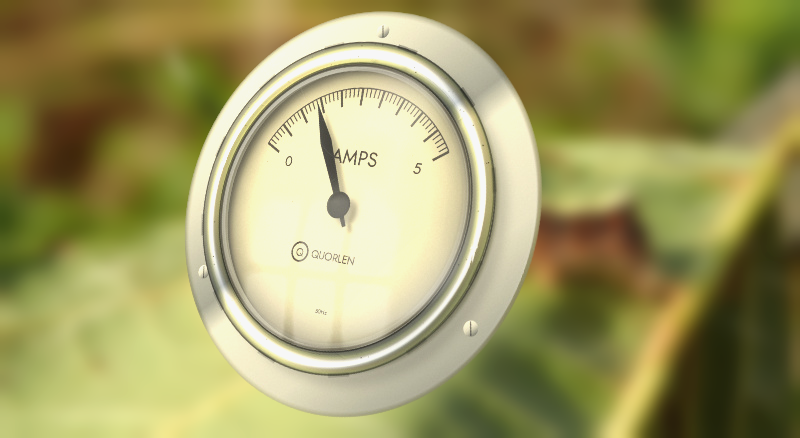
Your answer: 1.5 A
